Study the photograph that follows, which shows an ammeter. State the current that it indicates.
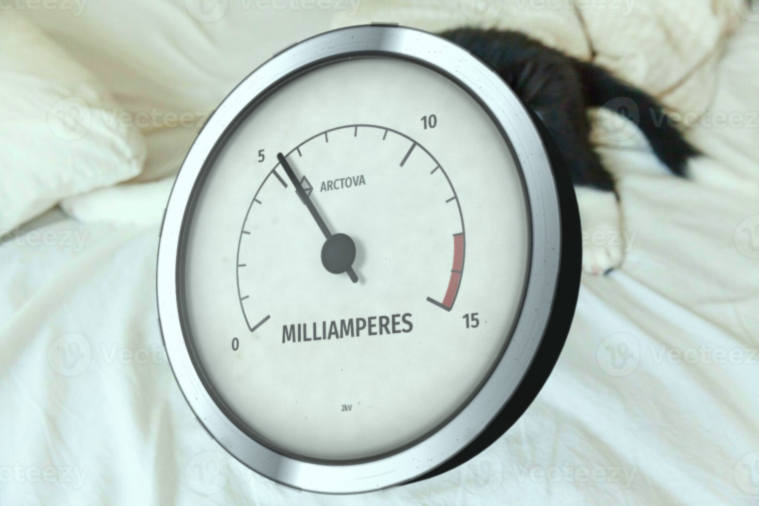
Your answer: 5.5 mA
